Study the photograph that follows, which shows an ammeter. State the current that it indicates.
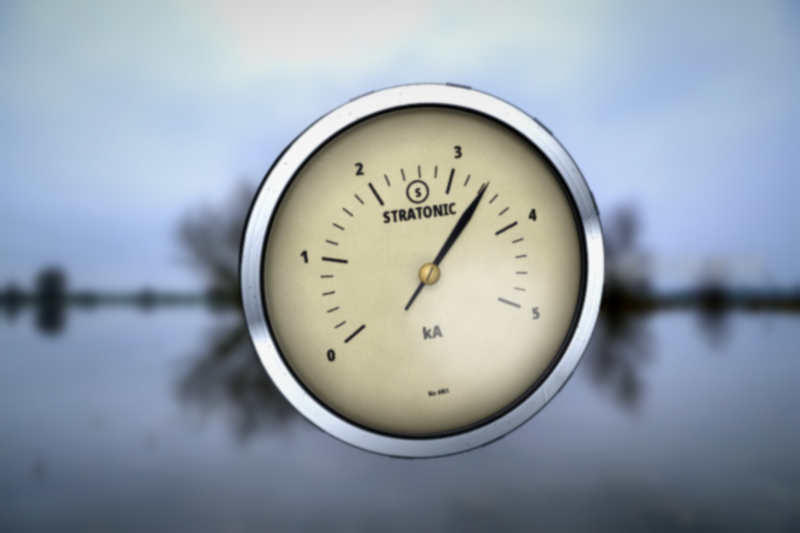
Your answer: 3.4 kA
